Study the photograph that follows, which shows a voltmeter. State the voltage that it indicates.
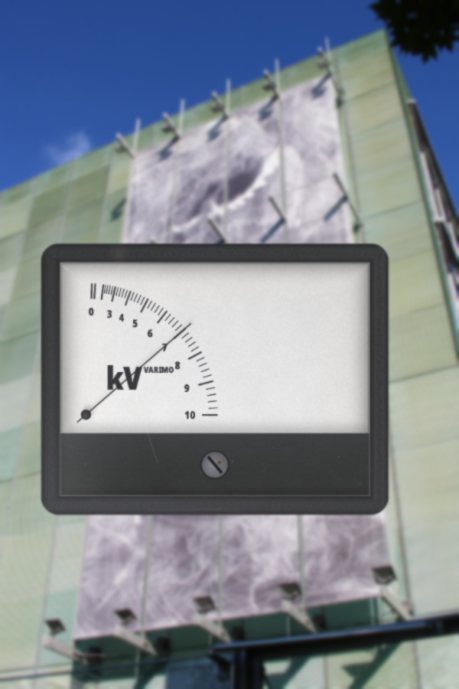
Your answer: 7 kV
